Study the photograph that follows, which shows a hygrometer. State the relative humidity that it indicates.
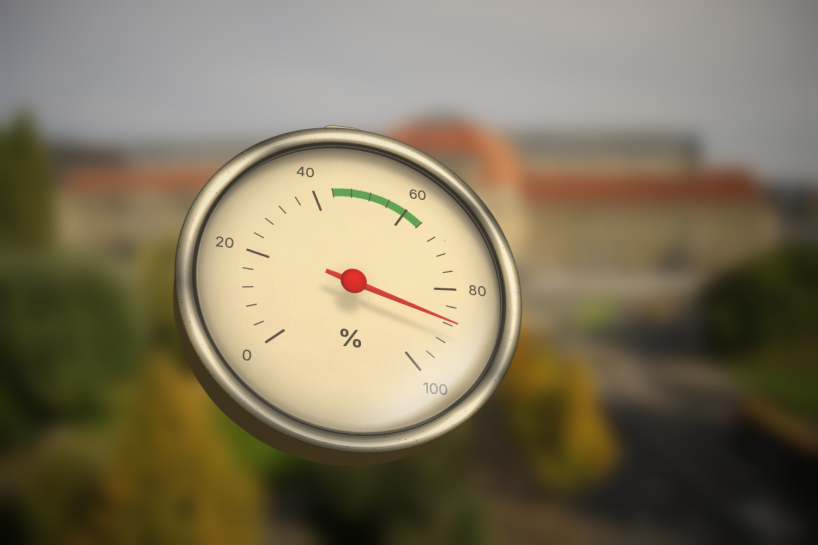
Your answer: 88 %
